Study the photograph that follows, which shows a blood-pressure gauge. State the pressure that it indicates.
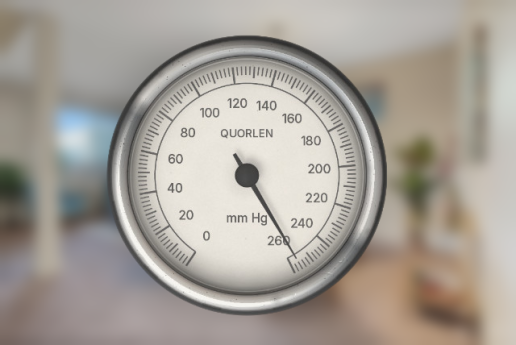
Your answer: 256 mmHg
